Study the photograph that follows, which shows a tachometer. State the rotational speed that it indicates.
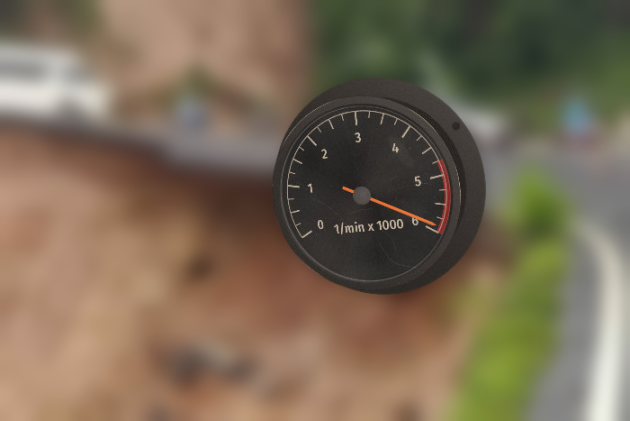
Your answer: 5875 rpm
